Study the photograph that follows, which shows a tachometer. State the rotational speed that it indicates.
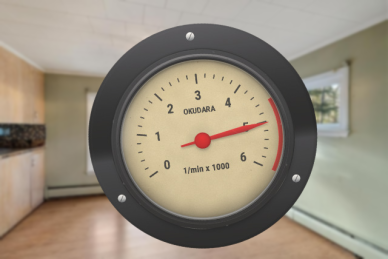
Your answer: 5000 rpm
